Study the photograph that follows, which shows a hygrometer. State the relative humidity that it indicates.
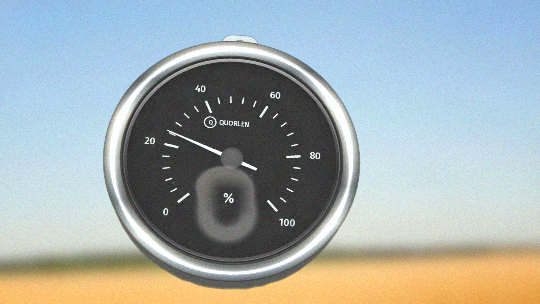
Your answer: 24 %
